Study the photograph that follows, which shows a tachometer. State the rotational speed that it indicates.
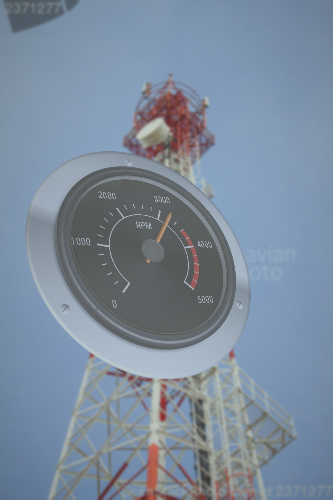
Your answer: 3200 rpm
